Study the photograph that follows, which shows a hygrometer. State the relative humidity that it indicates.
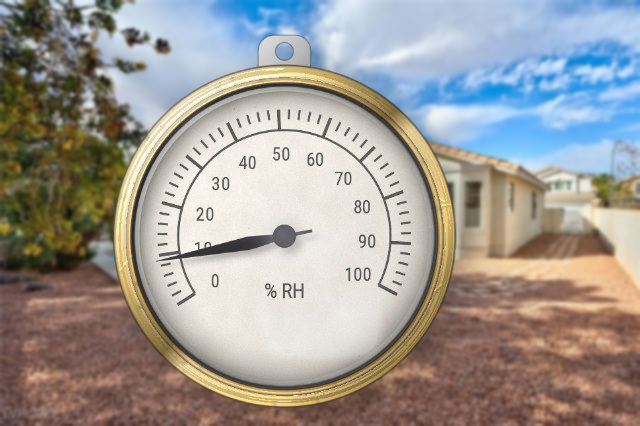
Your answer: 9 %
